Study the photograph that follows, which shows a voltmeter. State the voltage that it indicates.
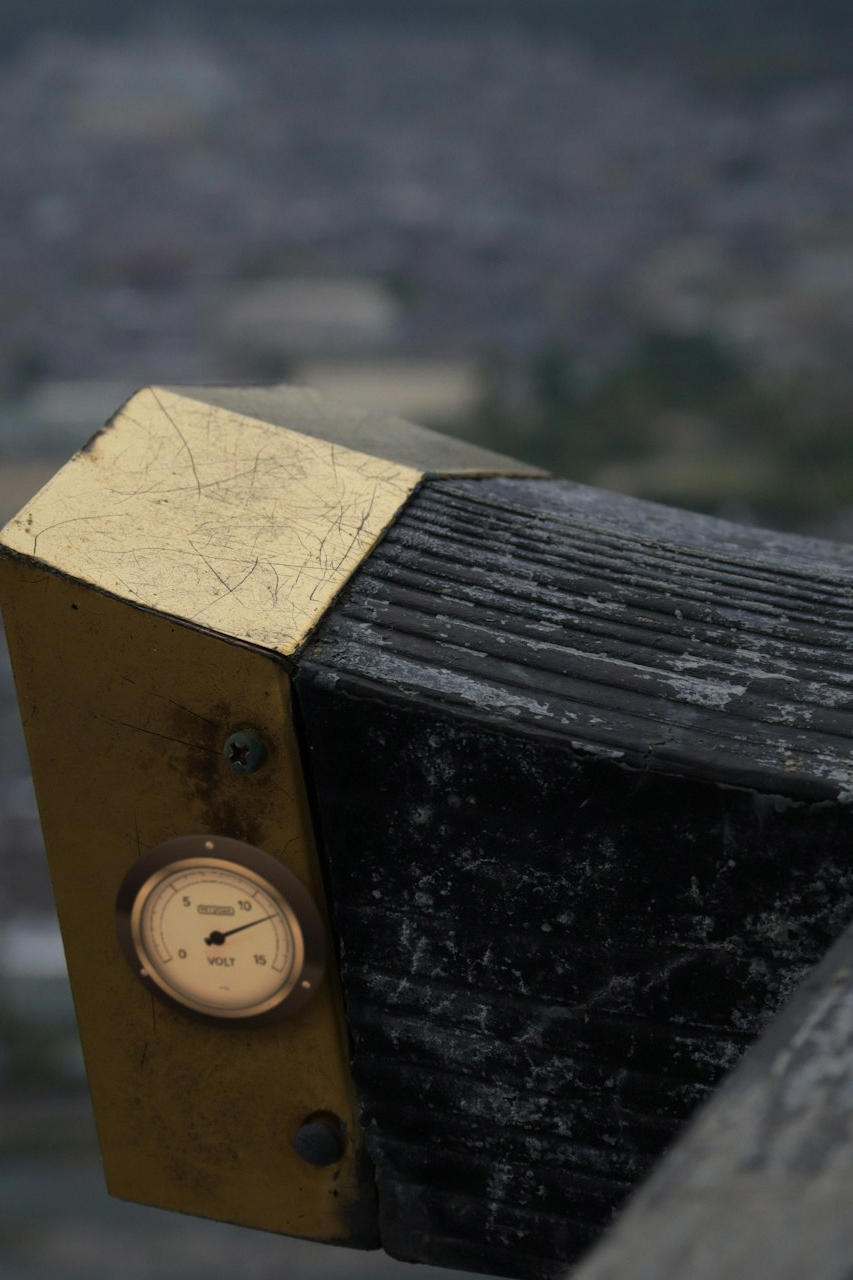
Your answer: 11.5 V
